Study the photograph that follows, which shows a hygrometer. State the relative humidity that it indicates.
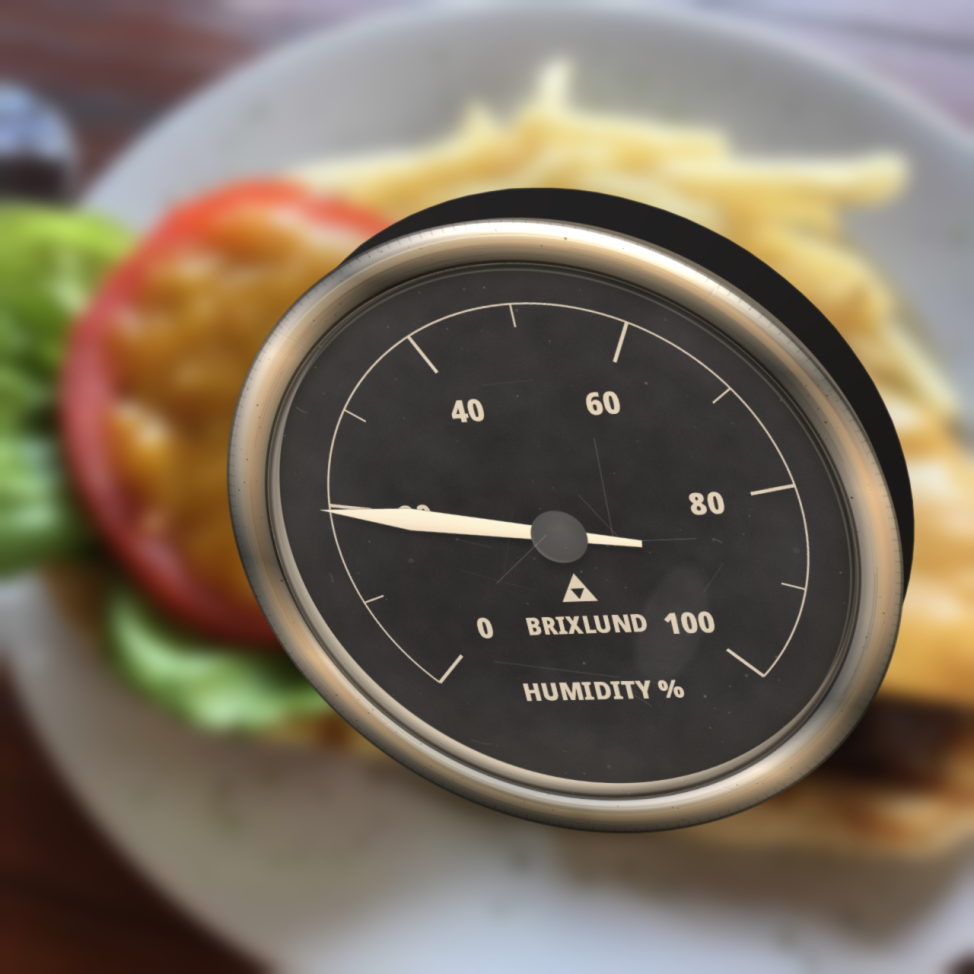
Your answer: 20 %
